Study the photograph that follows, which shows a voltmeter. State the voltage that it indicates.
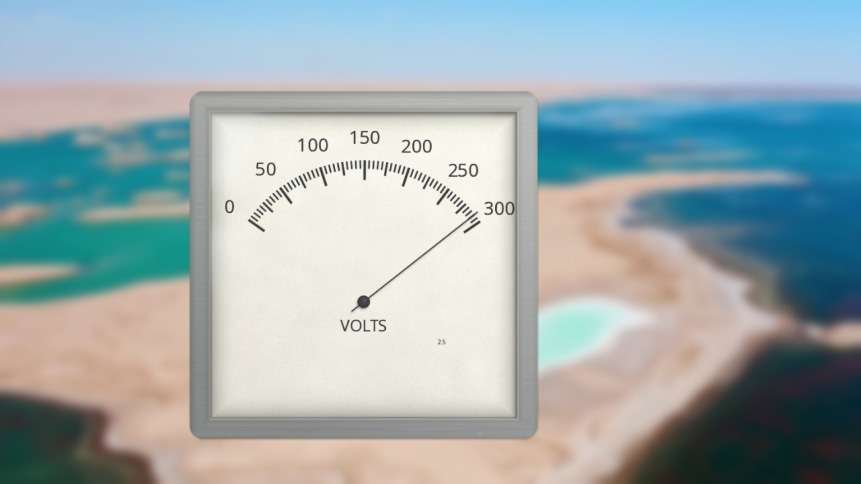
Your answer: 290 V
